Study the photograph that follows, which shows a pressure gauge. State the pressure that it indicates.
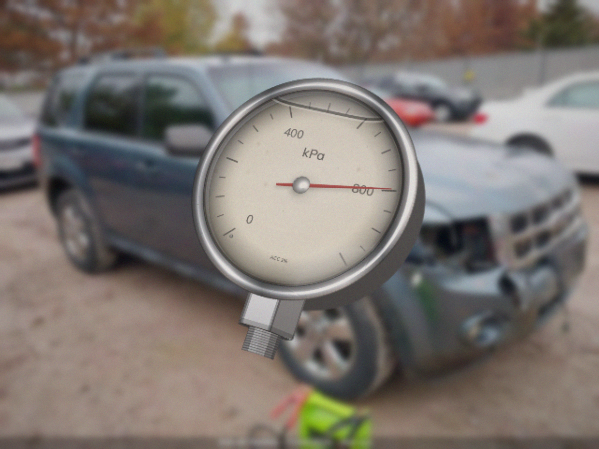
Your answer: 800 kPa
